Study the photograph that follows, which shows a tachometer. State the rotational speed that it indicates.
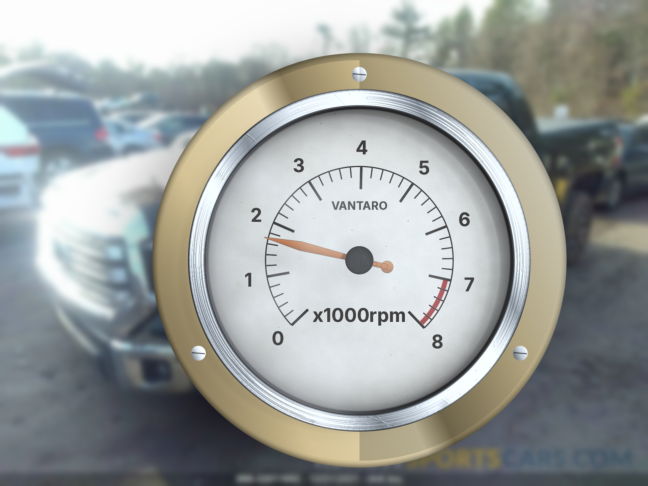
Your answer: 1700 rpm
